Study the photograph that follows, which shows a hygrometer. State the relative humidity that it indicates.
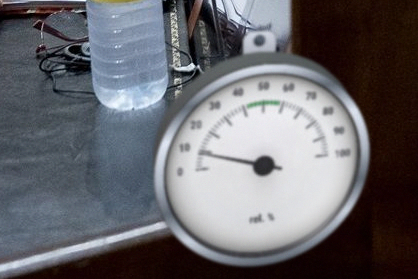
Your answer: 10 %
